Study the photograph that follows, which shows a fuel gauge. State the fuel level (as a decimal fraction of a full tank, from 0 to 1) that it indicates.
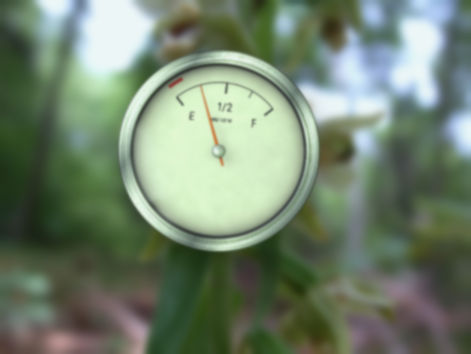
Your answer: 0.25
